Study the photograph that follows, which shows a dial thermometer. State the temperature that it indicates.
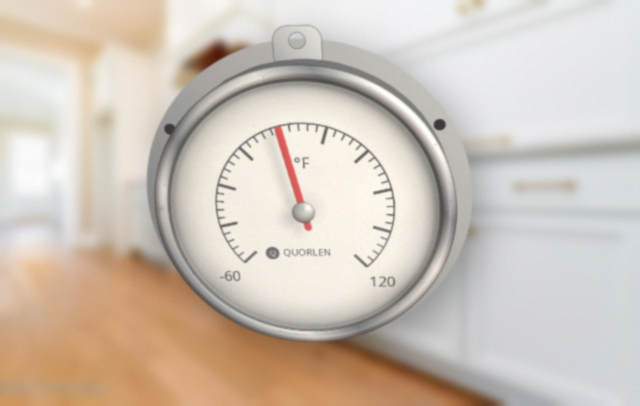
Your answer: 20 °F
